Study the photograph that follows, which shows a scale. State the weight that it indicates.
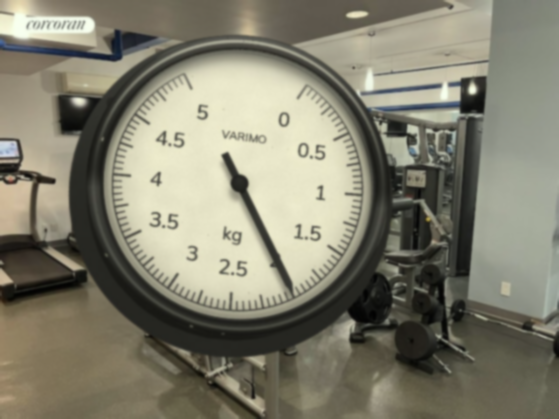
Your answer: 2 kg
